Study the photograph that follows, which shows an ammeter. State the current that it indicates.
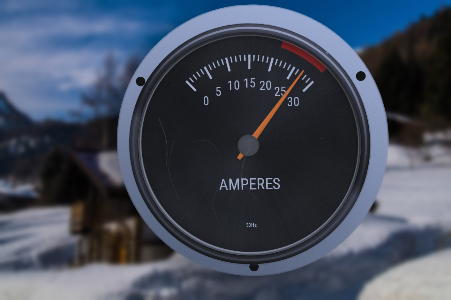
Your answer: 27 A
